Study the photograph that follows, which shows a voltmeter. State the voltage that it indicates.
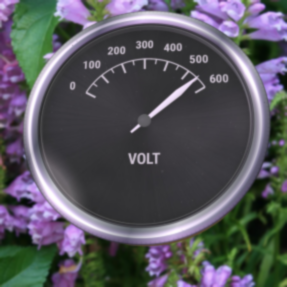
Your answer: 550 V
